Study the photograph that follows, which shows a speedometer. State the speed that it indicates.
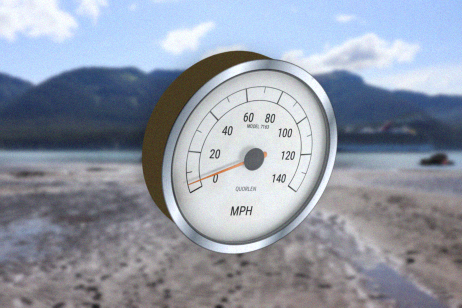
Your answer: 5 mph
